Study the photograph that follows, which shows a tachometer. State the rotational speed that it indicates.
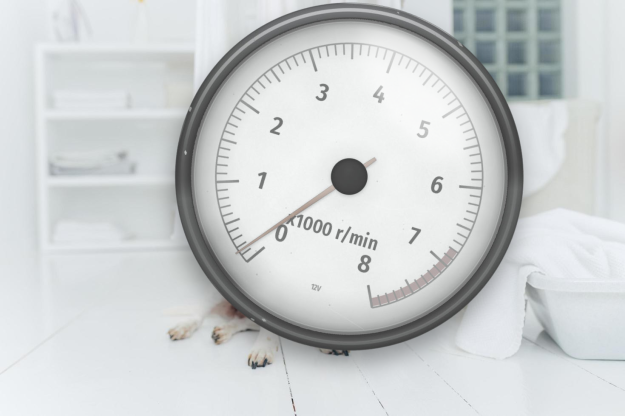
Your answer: 150 rpm
